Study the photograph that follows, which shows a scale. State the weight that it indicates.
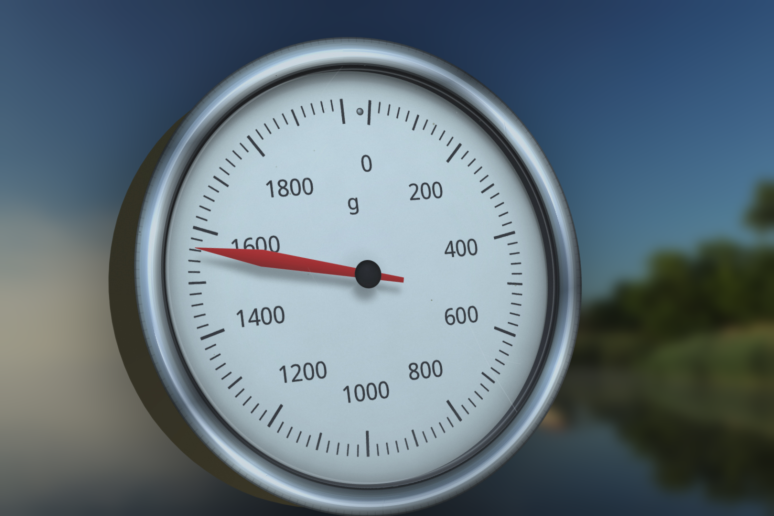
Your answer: 1560 g
